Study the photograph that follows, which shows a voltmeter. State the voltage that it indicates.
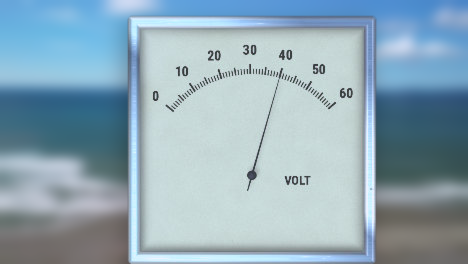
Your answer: 40 V
